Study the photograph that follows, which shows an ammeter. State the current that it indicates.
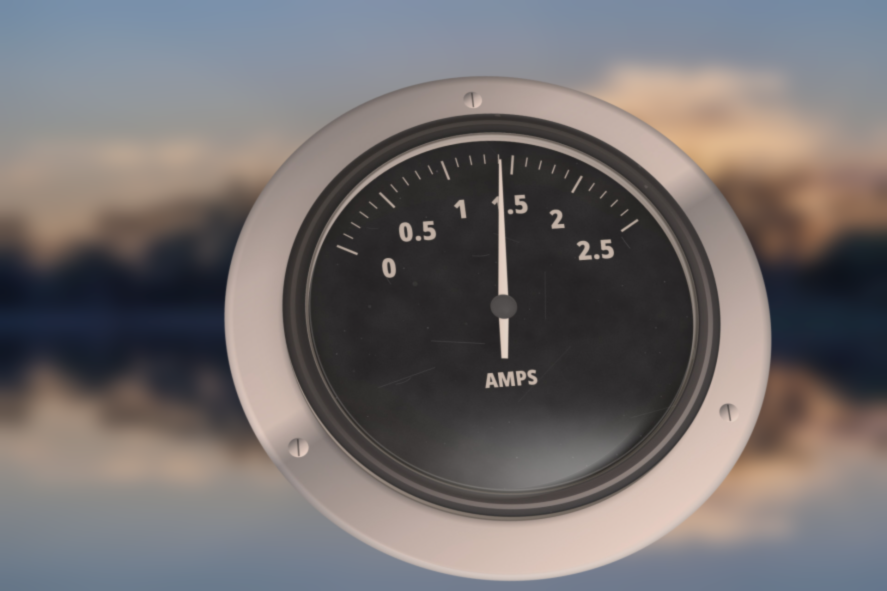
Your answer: 1.4 A
